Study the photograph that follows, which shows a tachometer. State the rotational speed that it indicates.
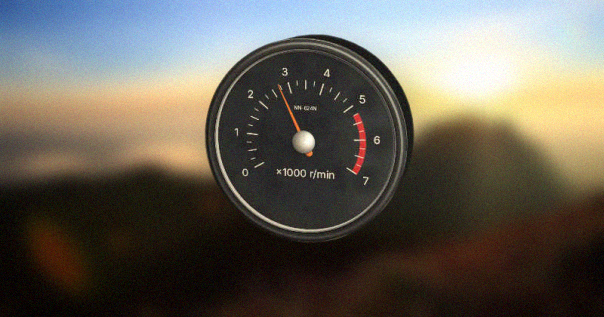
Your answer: 2750 rpm
